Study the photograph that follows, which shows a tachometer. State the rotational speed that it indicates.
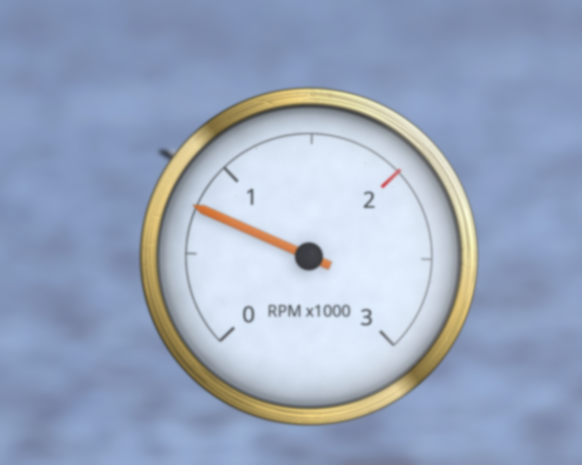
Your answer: 750 rpm
